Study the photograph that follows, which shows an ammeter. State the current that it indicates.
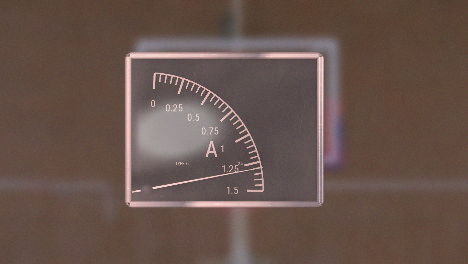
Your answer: 1.3 A
